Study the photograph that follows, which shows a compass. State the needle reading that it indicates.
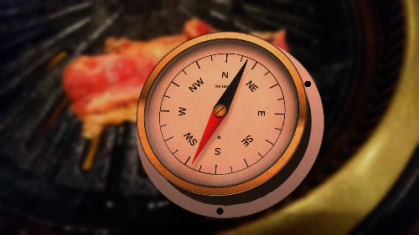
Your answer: 202.5 °
